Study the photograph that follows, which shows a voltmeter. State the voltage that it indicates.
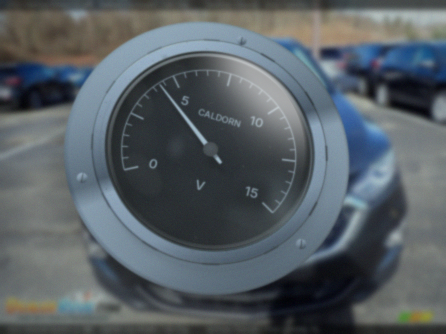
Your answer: 4.25 V
